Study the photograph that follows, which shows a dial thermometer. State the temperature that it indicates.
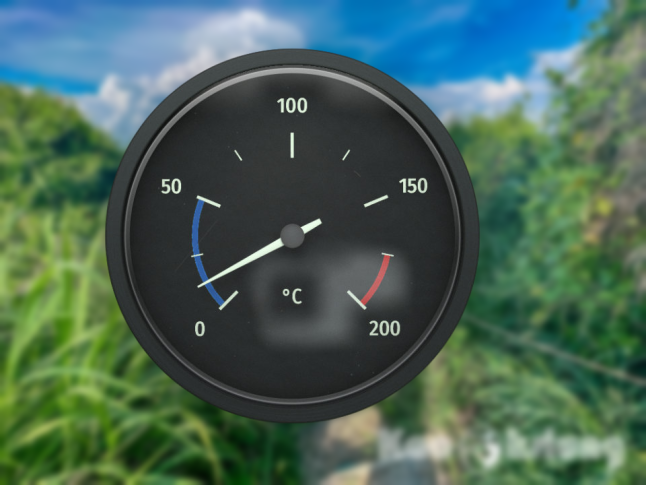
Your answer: 12.5 °C
